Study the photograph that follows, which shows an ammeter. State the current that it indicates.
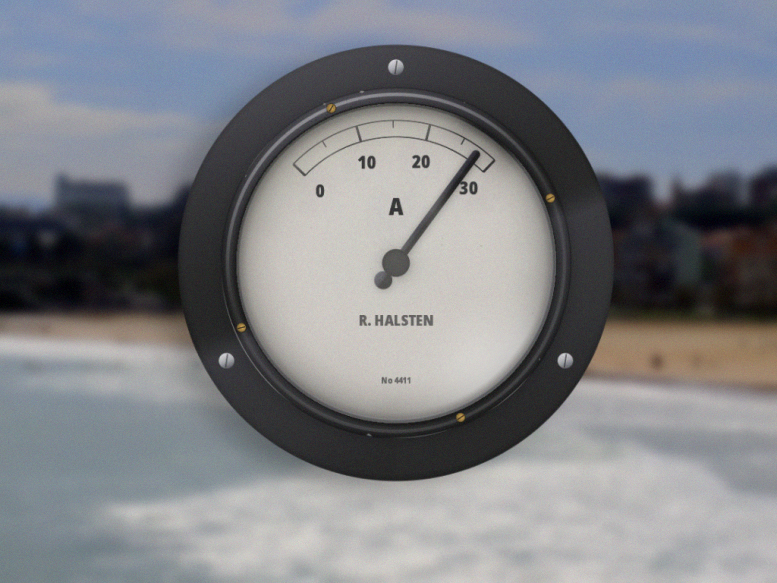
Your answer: 27.5 A
